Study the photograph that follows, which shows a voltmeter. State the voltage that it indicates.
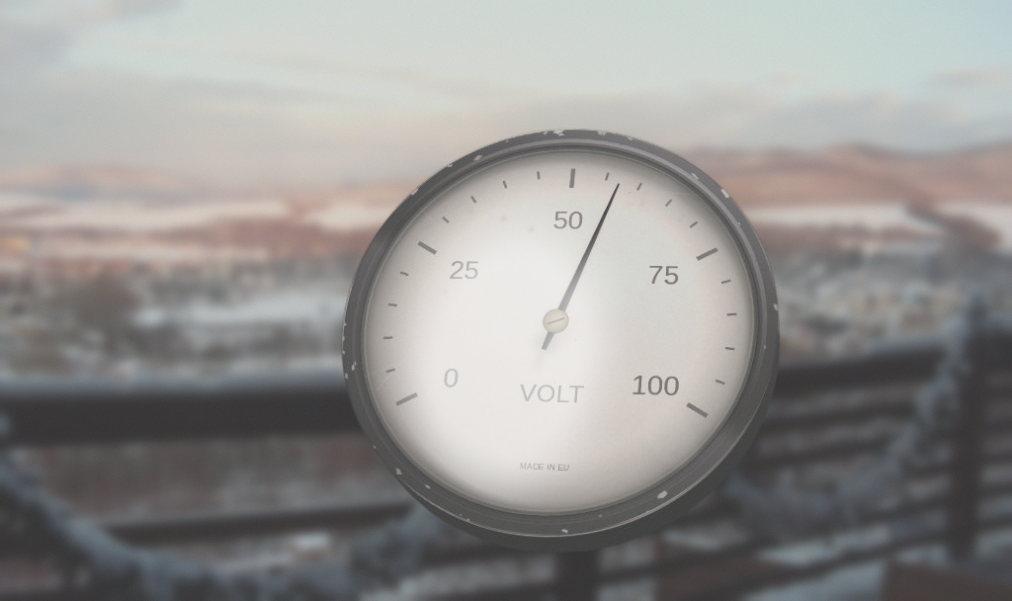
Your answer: 57.5 V
